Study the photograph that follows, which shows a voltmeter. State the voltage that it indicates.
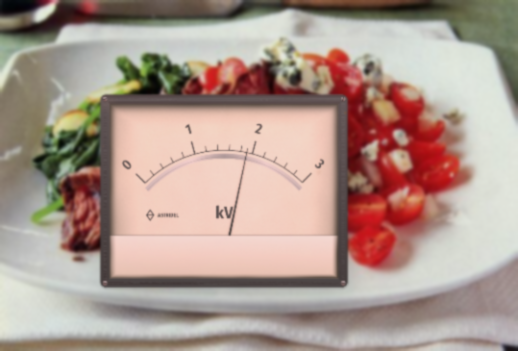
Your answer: 1.9 kV
